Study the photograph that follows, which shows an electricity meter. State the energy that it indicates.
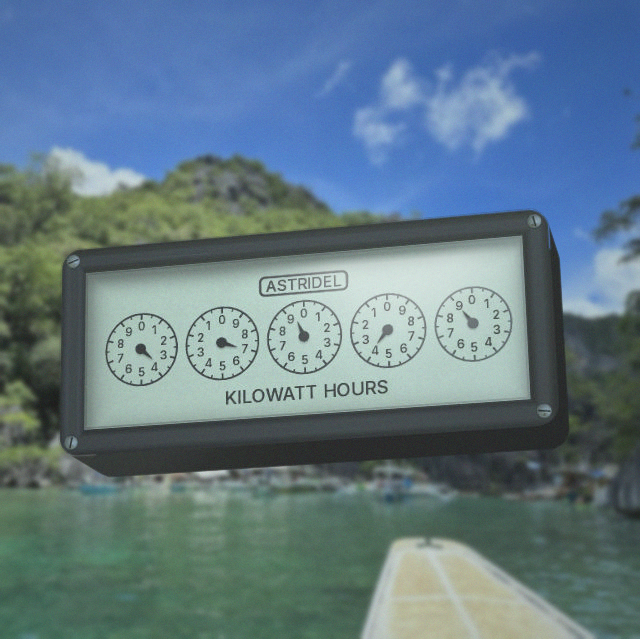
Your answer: 36939 kWh
